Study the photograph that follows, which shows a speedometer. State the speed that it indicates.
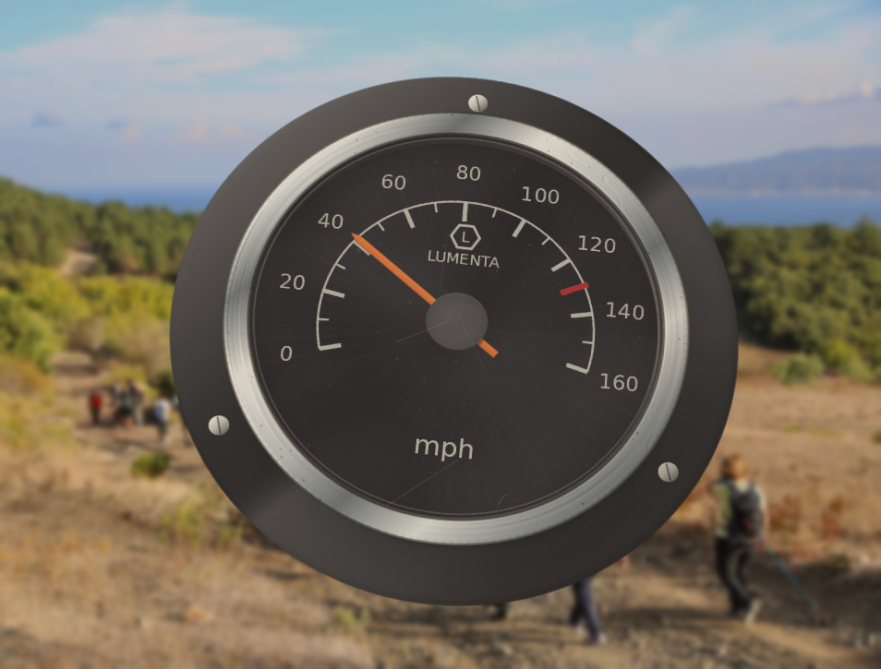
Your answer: 40 mph
